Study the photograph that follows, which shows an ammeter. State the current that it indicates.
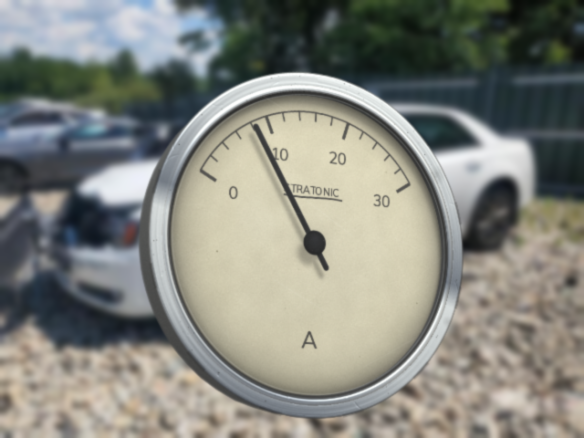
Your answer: 8 A
